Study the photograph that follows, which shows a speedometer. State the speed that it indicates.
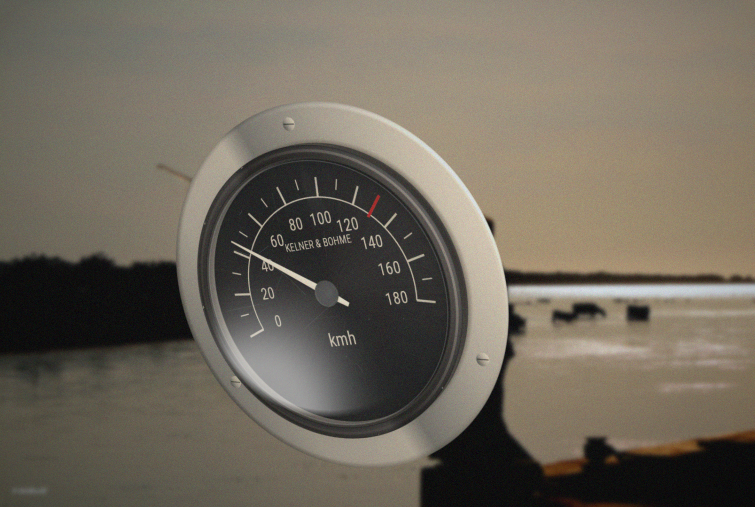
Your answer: 45 km/h
